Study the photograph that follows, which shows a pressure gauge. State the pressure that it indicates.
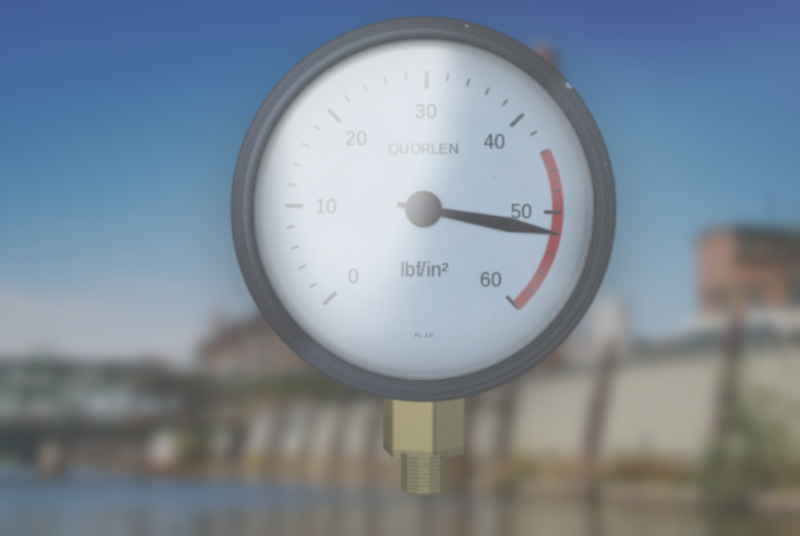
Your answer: 52 psi
